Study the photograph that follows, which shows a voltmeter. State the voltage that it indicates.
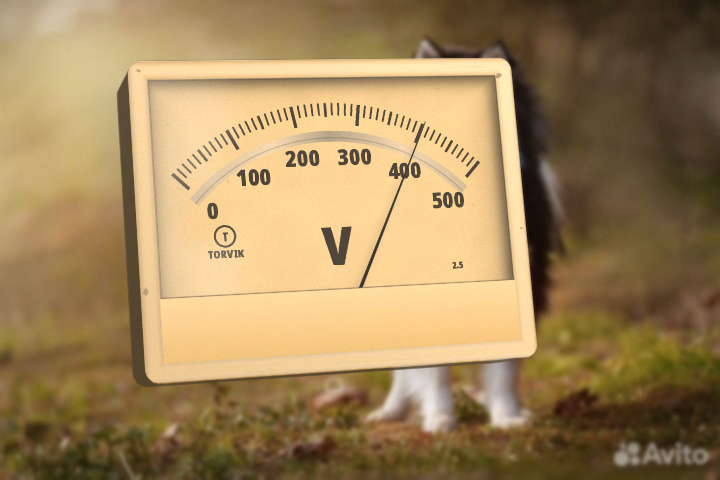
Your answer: 400 V
